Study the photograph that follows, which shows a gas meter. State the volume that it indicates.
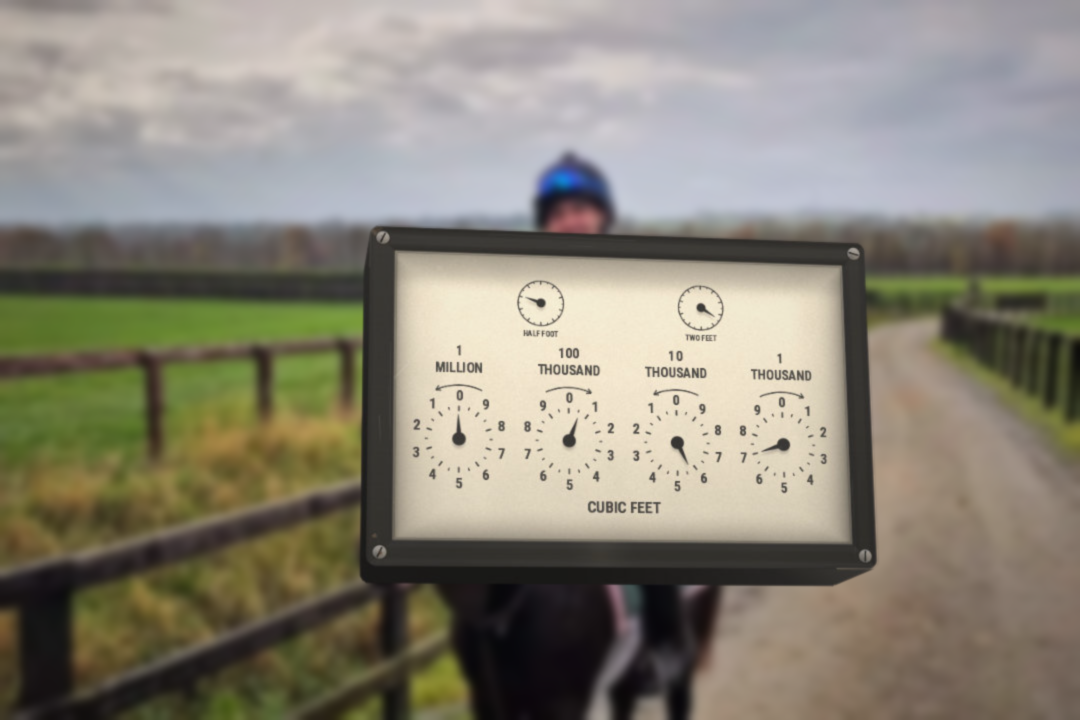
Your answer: 5700 ft³
